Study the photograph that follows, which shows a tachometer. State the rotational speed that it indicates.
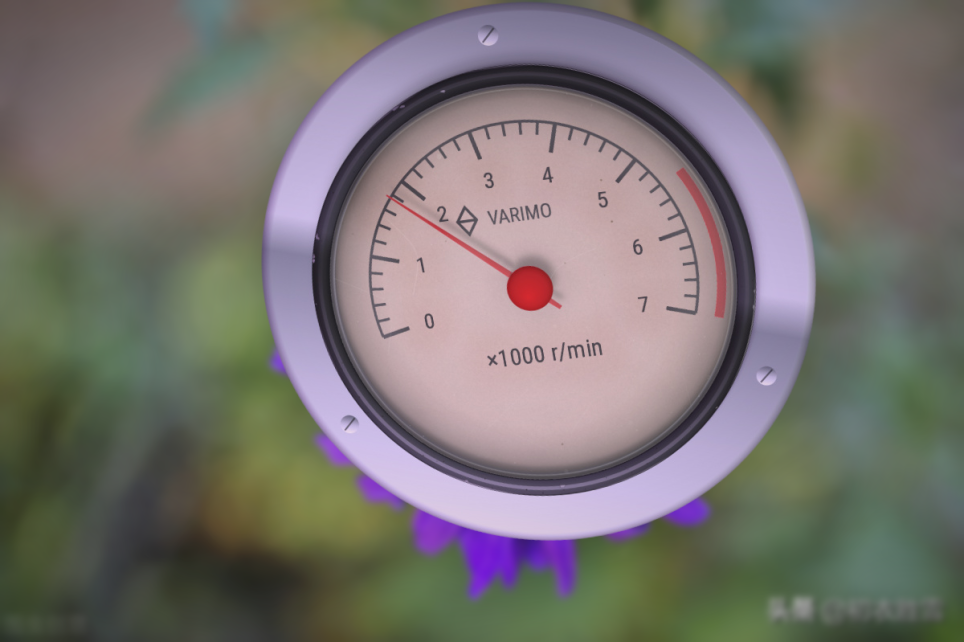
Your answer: 1800 rpm
